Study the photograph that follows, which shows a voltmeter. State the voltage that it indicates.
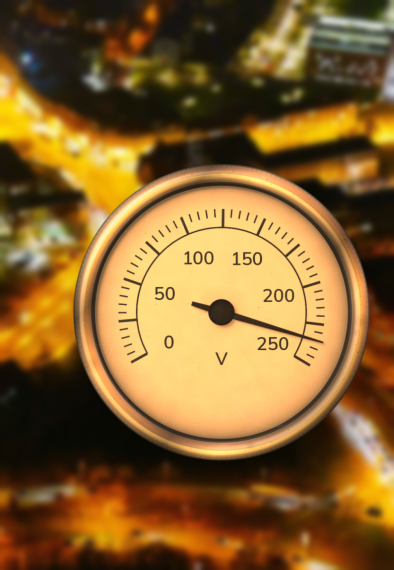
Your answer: 235 V
